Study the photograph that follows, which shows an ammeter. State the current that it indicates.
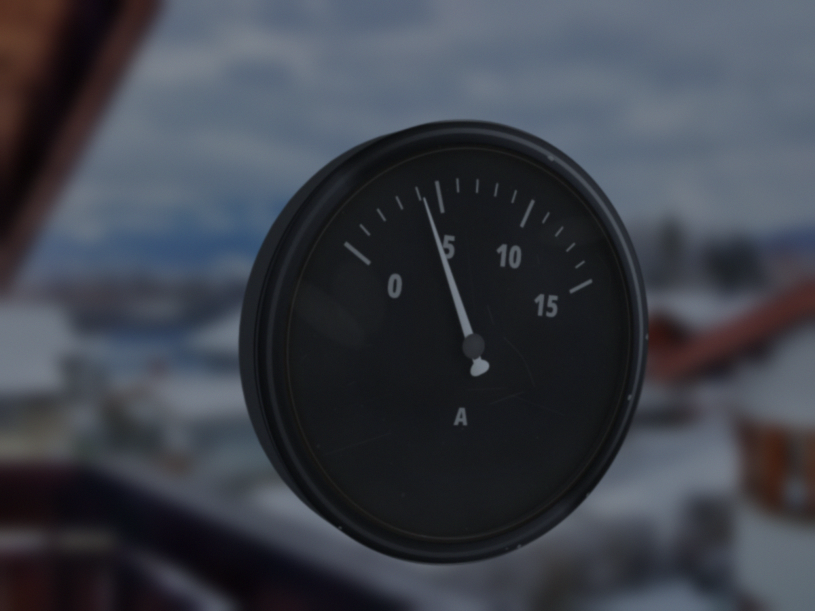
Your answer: 4 A
